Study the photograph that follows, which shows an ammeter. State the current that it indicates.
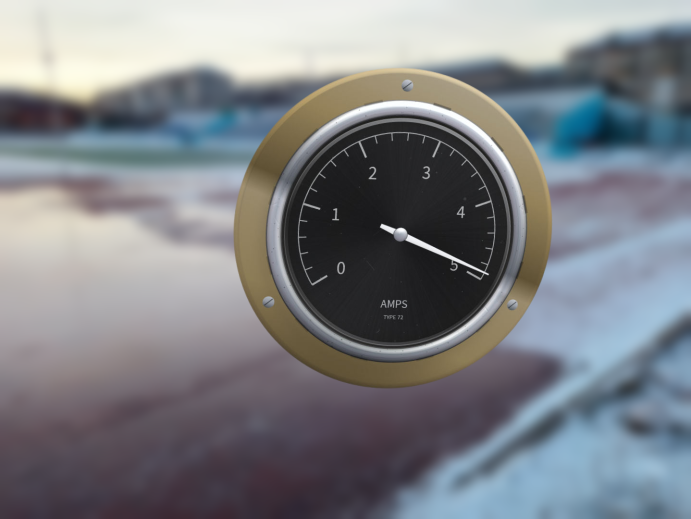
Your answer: 4.9 A
